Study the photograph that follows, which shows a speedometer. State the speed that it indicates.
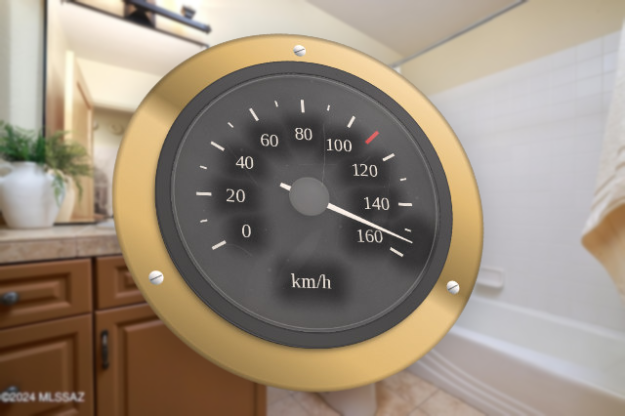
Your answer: 155 km/h
